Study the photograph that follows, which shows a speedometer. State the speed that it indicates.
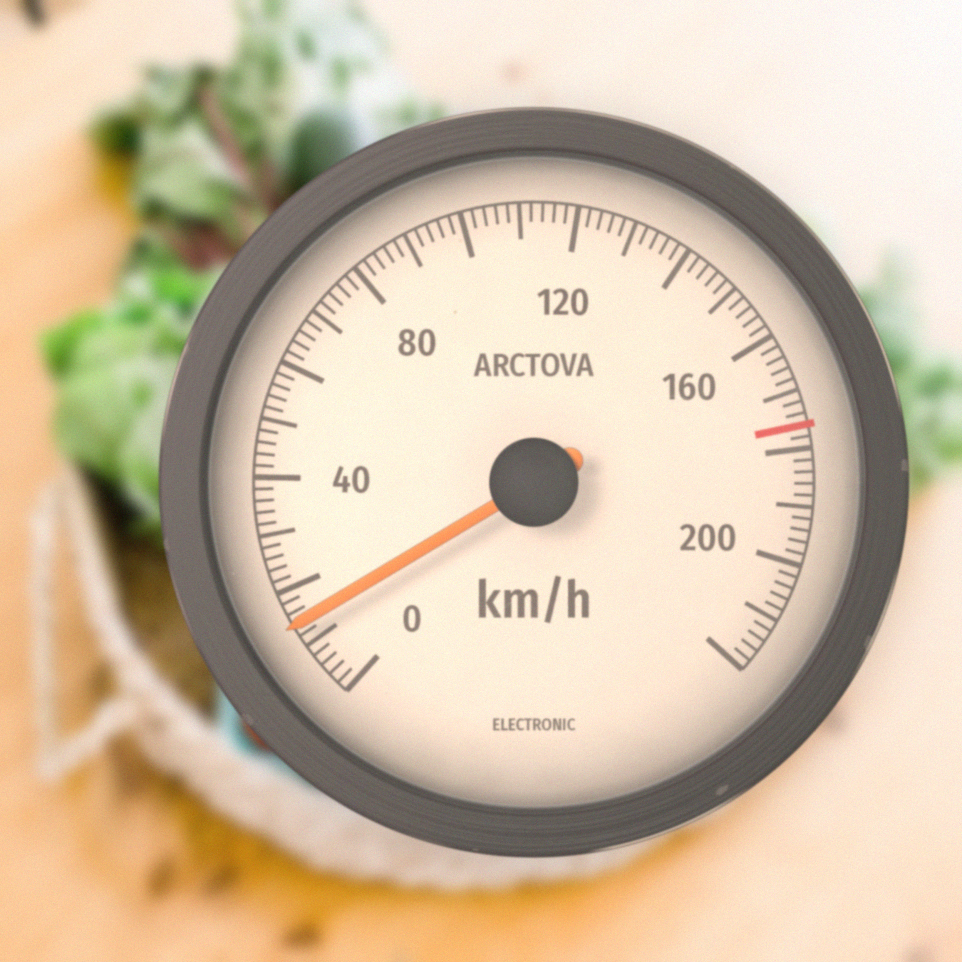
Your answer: 14 km/h
